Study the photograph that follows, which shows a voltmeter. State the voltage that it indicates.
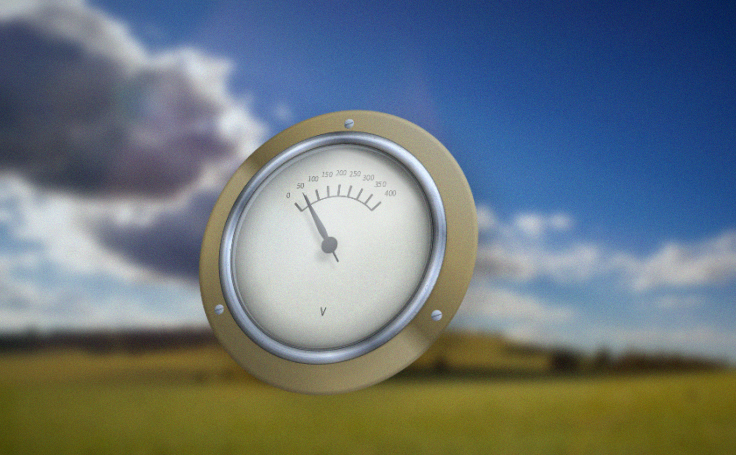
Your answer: 50 V
